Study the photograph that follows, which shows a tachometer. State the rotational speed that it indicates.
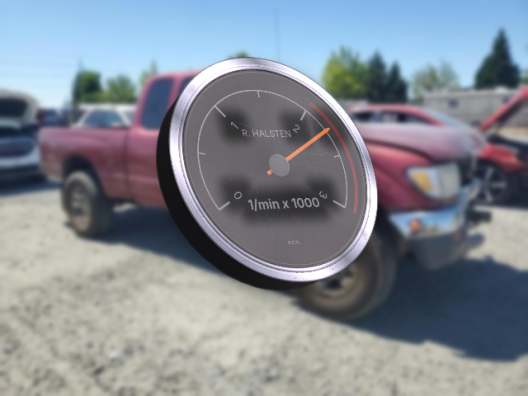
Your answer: 2250 rpm
